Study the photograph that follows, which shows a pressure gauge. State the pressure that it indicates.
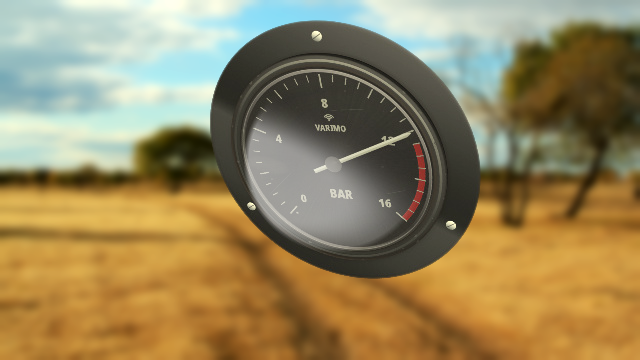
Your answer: 12 bar
